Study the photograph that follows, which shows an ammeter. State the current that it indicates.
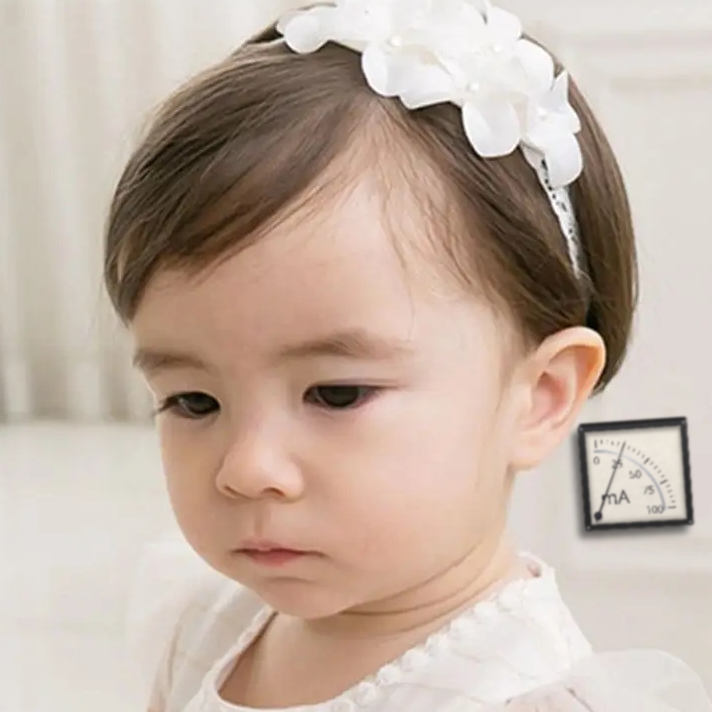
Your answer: 25 mA
